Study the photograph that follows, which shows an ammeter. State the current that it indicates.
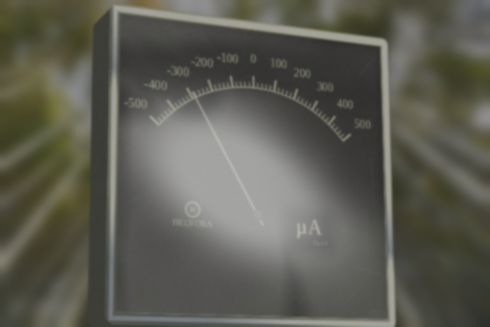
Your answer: -300 µA
